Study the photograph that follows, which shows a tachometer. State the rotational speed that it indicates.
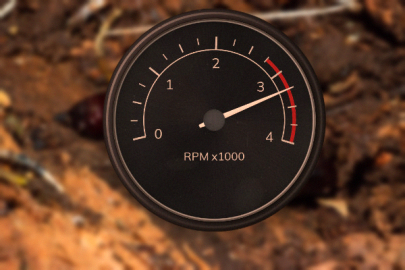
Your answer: 3250 rpm
